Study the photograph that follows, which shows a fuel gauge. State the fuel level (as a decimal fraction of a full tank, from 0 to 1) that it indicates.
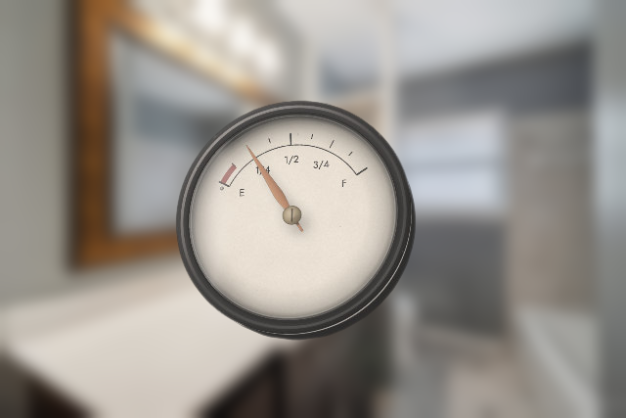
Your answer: 0.25
